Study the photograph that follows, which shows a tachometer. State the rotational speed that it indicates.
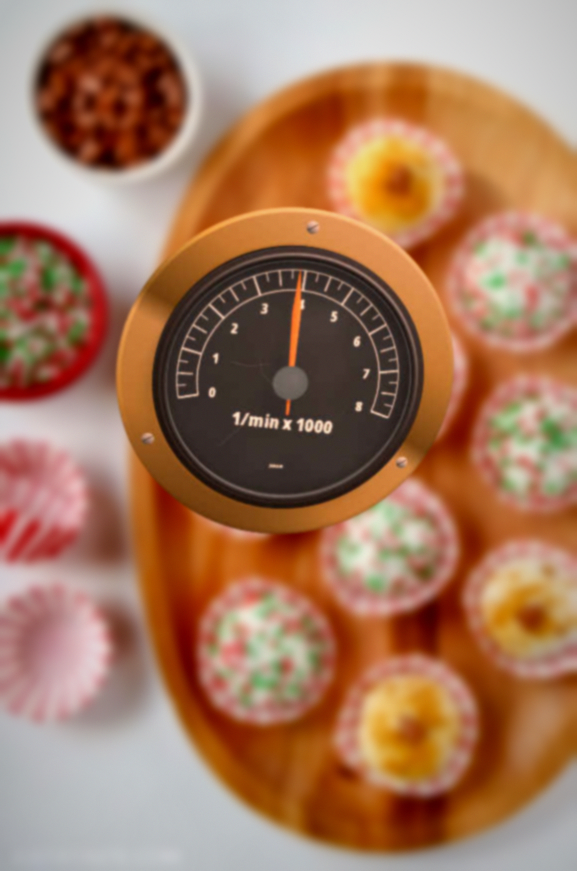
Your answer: 3875 rpm
